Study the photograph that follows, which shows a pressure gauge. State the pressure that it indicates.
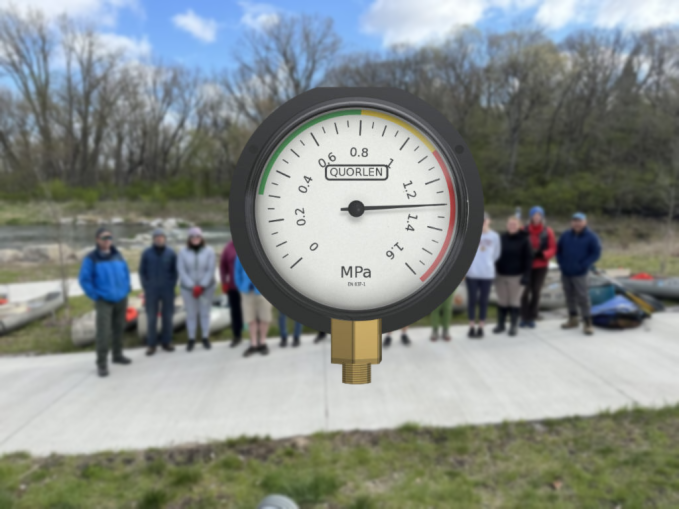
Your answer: 1.3 MPa
